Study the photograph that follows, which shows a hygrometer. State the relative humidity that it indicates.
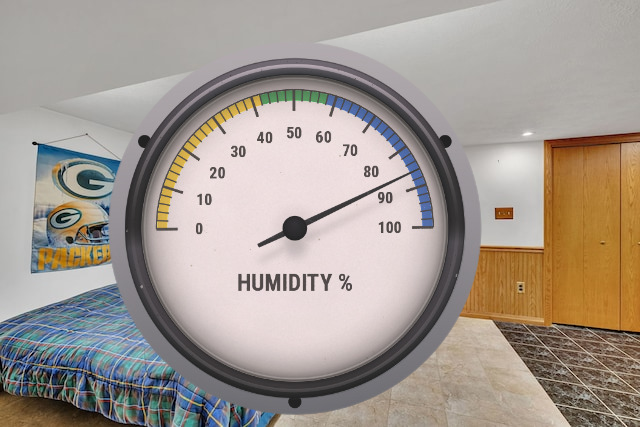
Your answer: 86 %
